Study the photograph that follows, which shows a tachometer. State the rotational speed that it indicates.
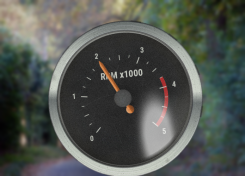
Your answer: 2000 rpm
